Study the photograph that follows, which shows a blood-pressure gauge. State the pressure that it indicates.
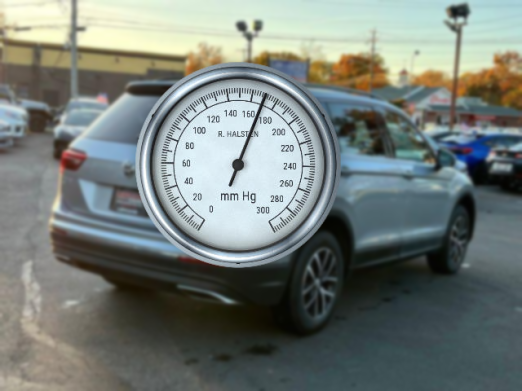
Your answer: 170 mmHg
